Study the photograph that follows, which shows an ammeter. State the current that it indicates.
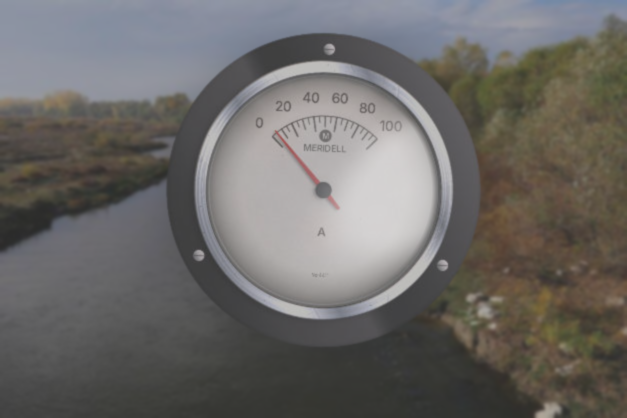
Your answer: 5 A
